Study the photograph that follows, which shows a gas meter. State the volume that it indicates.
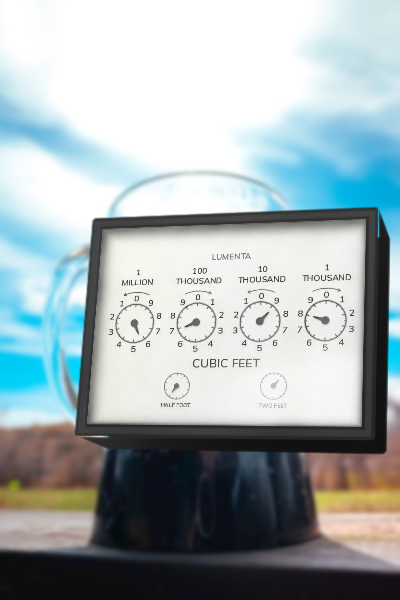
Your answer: 568800 ft³
